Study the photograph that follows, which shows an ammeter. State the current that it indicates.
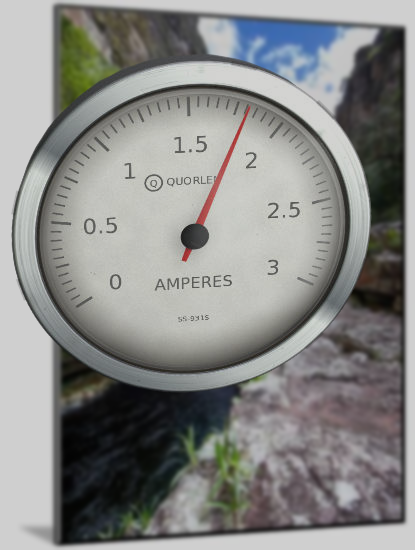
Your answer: 1.8 A
